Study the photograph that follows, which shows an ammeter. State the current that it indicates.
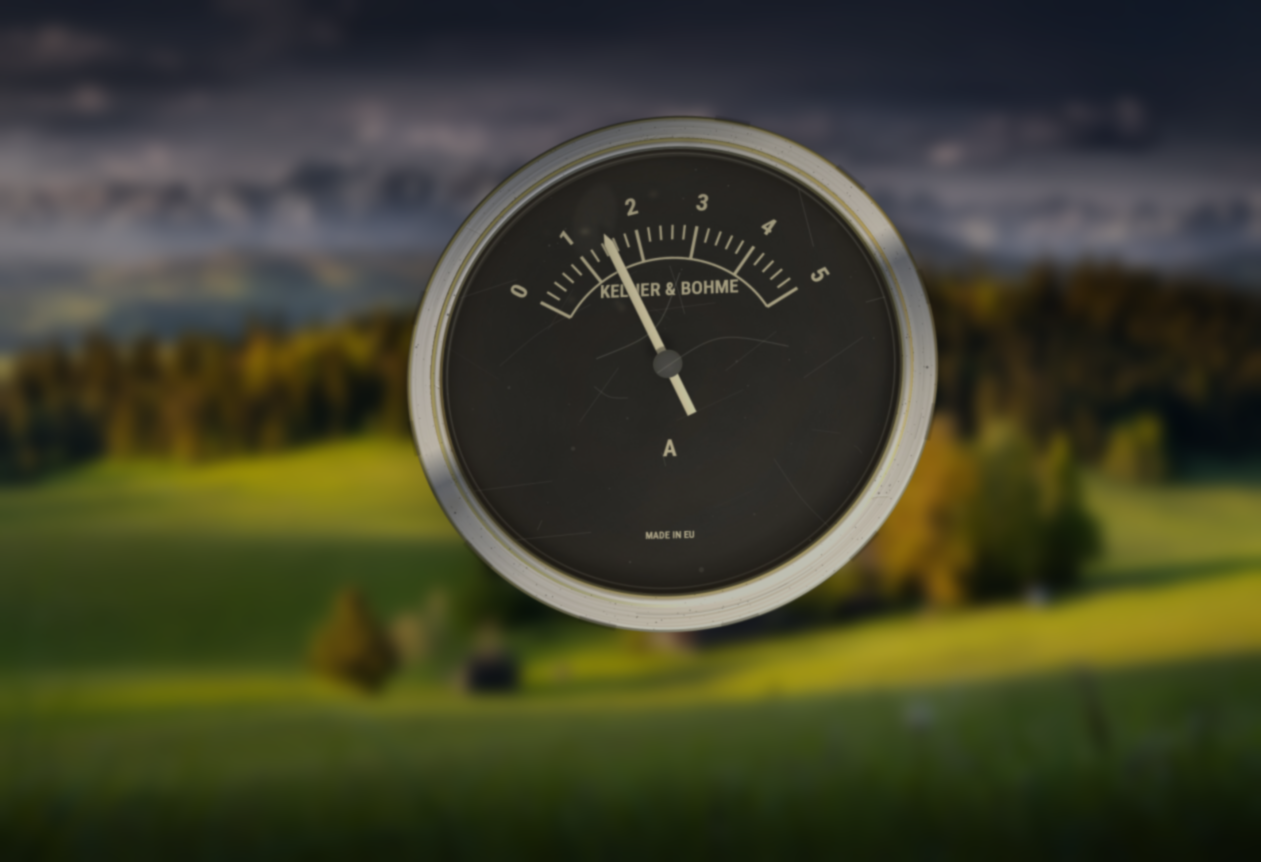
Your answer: 1.5 A
